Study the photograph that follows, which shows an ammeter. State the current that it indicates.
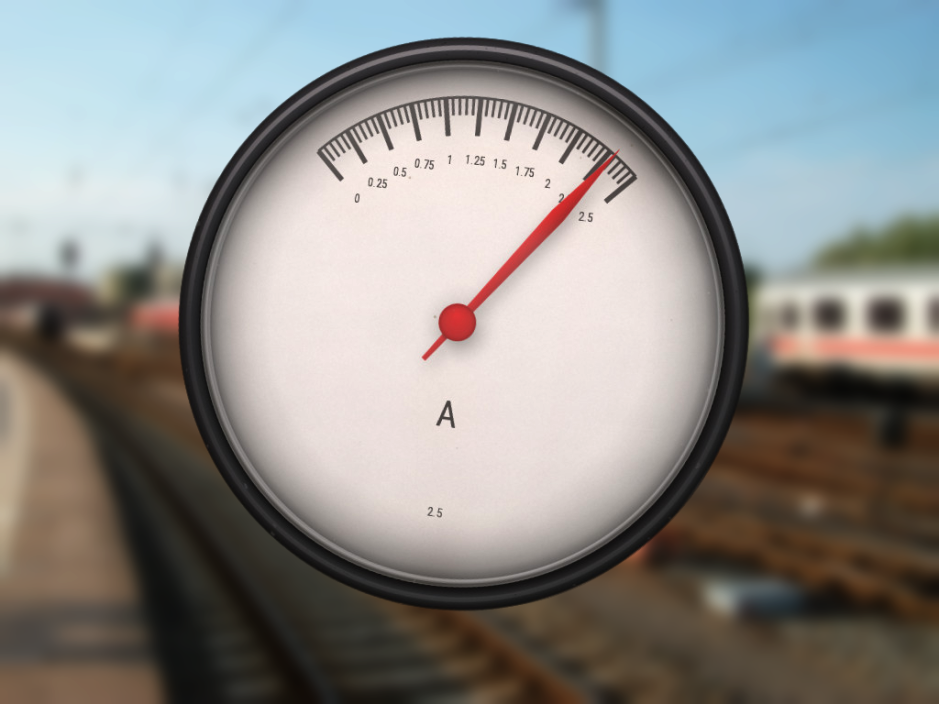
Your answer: 2.3 A
